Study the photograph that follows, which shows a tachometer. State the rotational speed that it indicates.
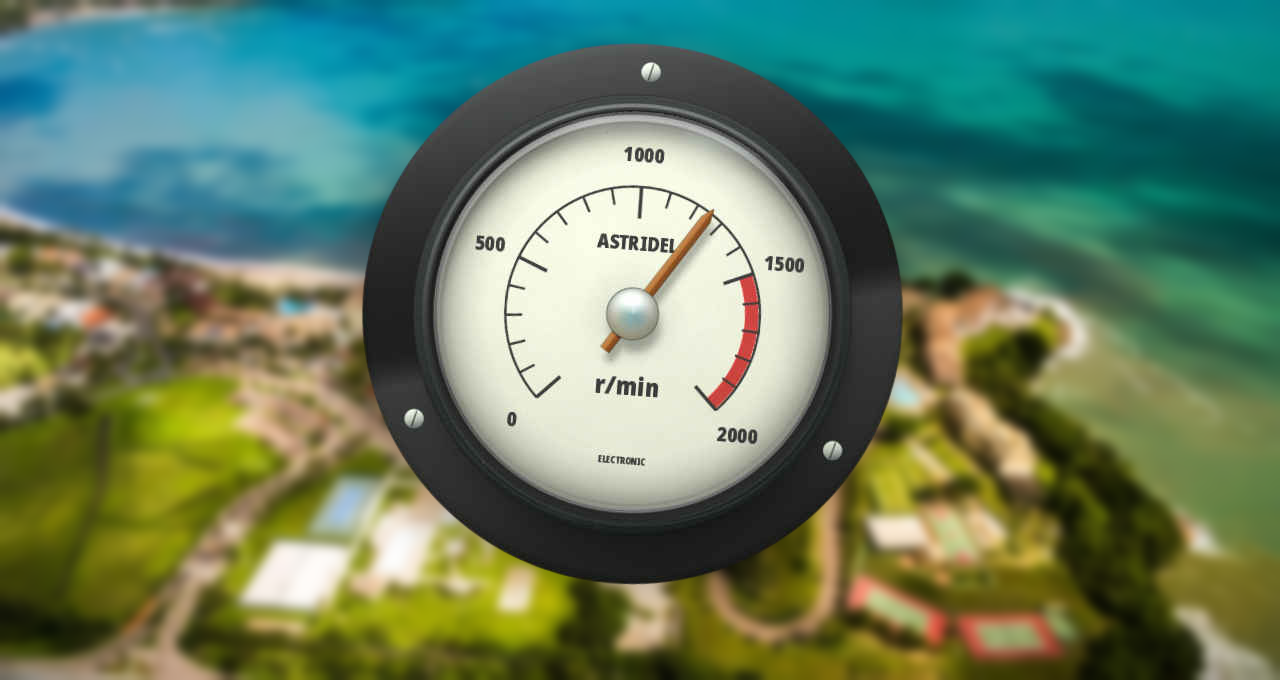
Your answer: 1250 rpm
